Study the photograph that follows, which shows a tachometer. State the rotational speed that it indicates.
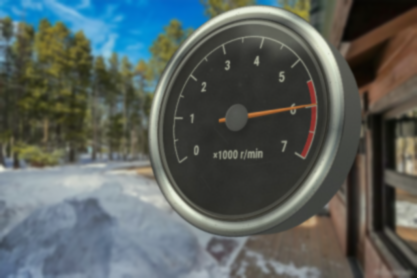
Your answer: 6000 rpm
